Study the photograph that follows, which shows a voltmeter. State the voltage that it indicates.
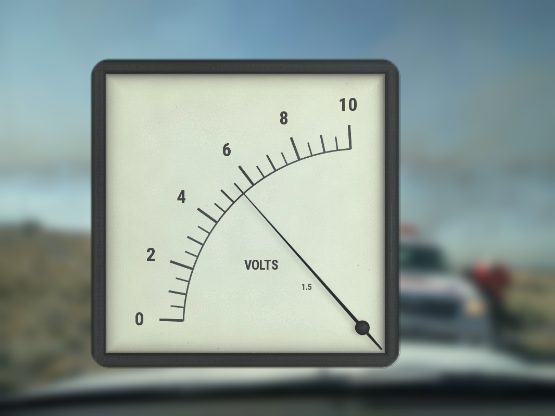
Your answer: 5.5 V
